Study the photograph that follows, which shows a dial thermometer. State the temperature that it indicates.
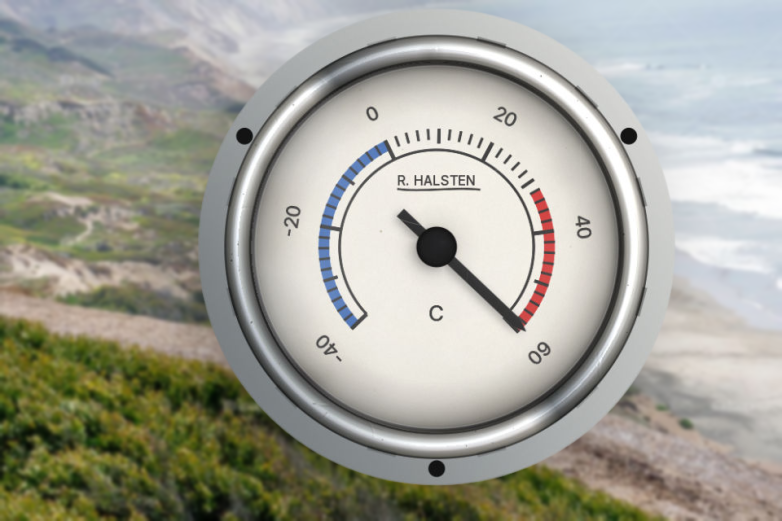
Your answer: 59 °C
